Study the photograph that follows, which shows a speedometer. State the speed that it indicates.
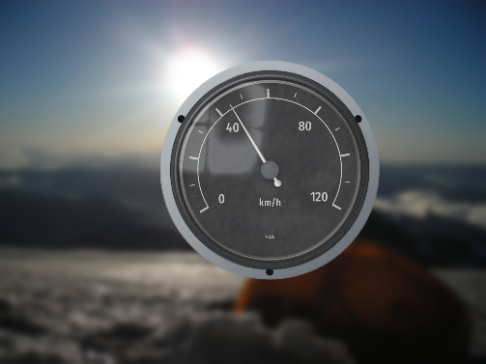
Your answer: 45 km/h
